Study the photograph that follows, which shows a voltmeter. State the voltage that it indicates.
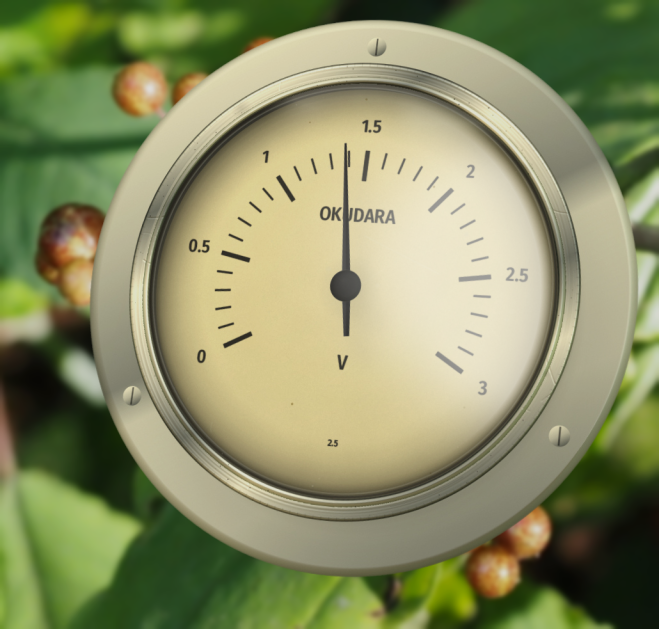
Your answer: 1.4 V
